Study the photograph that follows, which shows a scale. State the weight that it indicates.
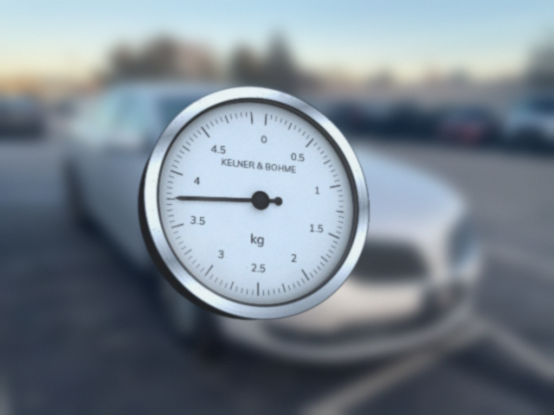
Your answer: 3.75 kg
